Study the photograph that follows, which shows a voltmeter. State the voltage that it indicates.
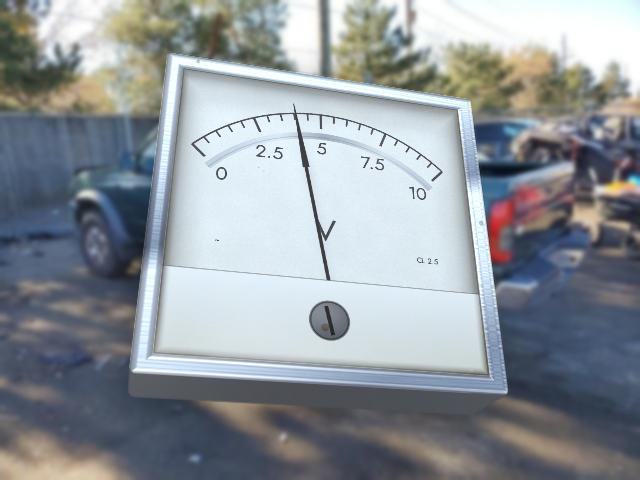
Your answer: 4 V
